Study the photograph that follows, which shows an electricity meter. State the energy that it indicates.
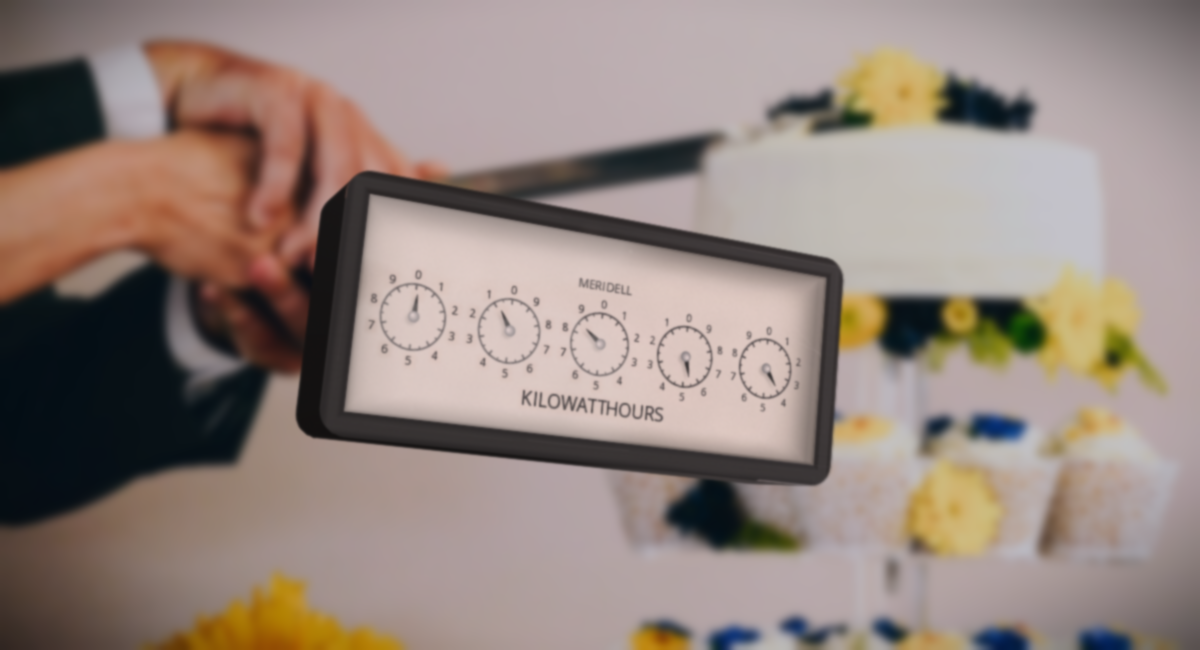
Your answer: 854 kWh
